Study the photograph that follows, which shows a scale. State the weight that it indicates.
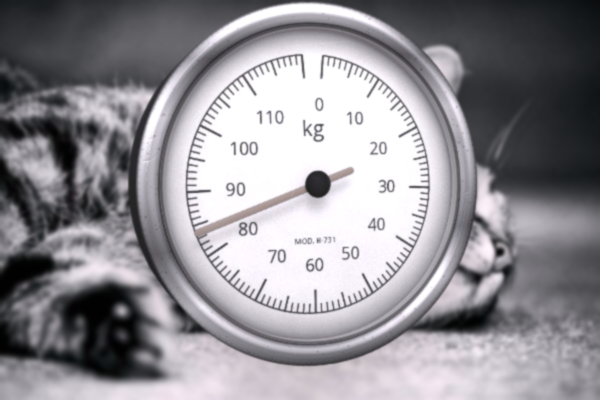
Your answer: 84 kg
